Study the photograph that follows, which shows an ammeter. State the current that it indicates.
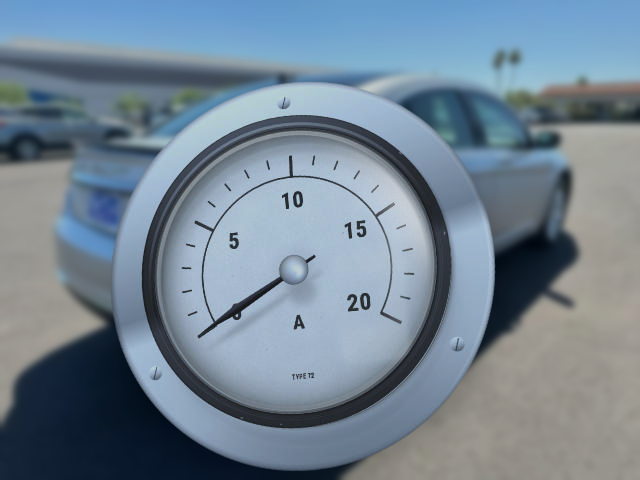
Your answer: 0 A
